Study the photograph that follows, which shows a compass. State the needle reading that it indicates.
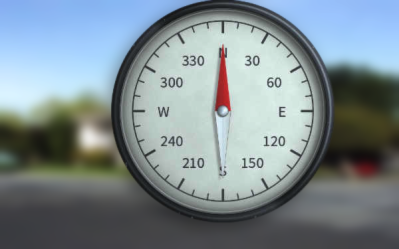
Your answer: 0 °
